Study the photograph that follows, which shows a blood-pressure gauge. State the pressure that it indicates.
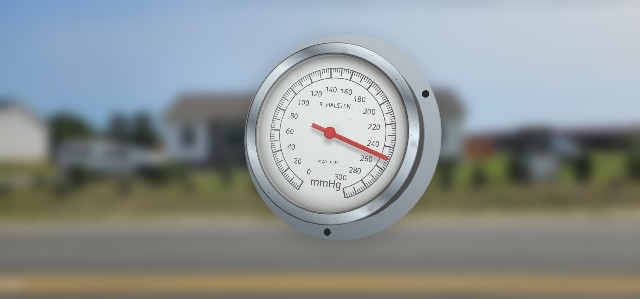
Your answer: 250 mmHg
